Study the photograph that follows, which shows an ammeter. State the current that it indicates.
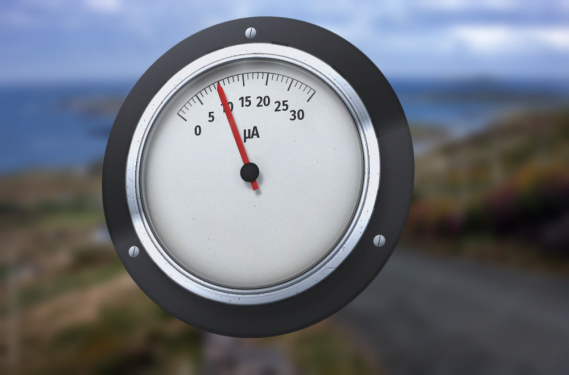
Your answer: 10 µA
